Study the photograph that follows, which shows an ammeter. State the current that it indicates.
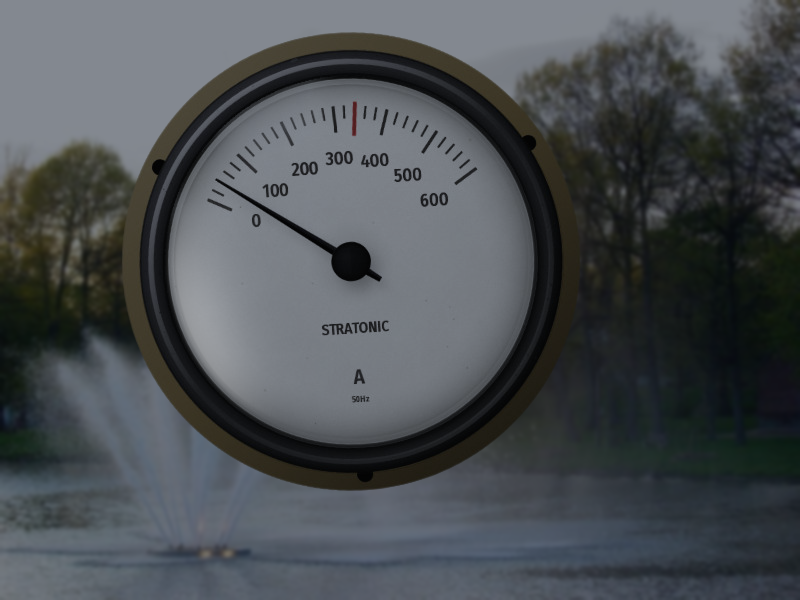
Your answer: 40 A
